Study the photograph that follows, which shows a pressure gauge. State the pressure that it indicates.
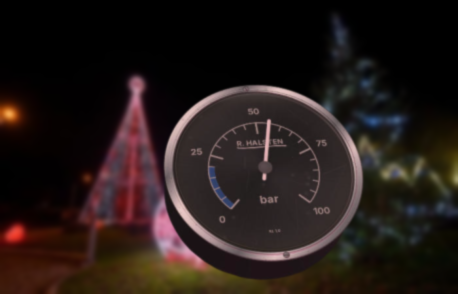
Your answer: 55 bar
